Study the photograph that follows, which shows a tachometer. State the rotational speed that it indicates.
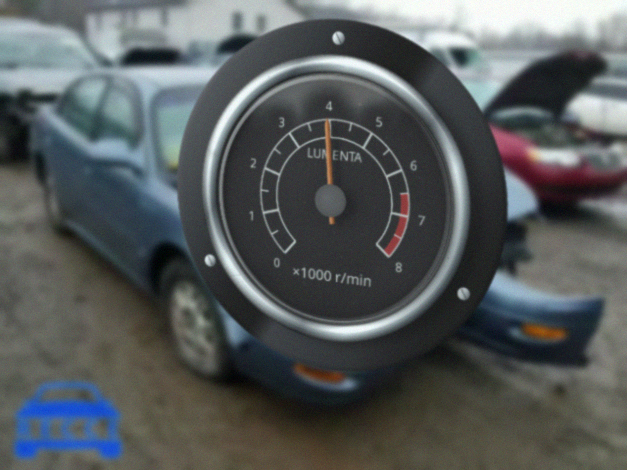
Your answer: 4000 rpm
